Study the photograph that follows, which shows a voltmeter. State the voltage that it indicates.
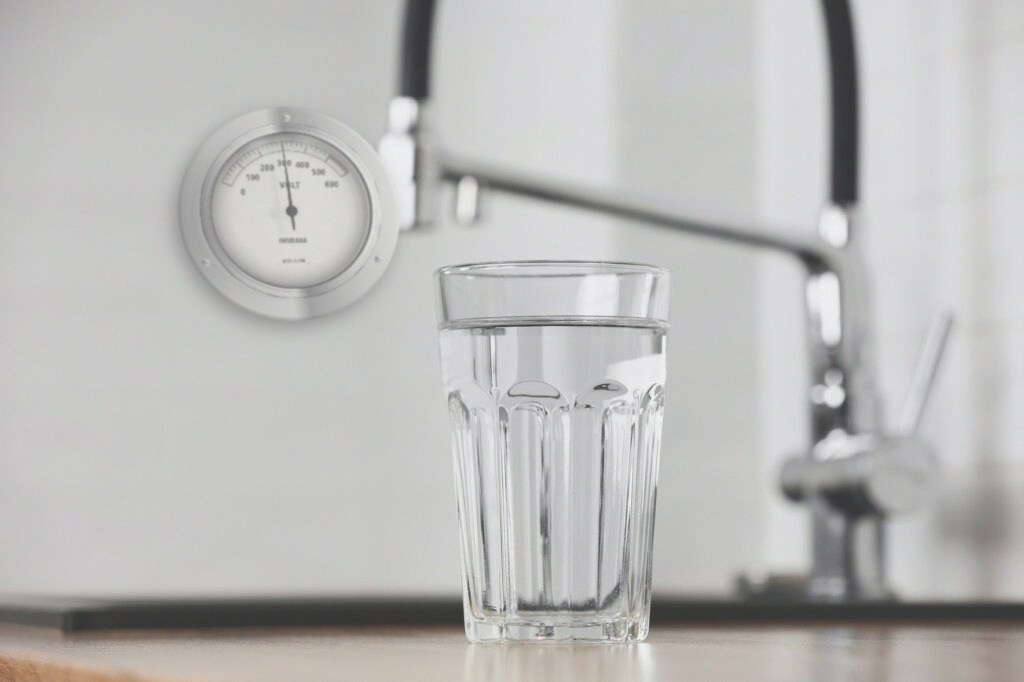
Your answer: 300 V
